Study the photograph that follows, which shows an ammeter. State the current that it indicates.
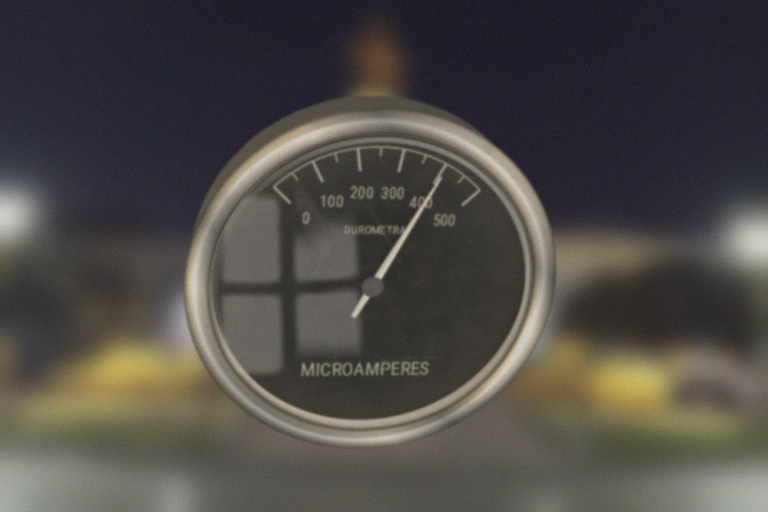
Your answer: 400 µA
